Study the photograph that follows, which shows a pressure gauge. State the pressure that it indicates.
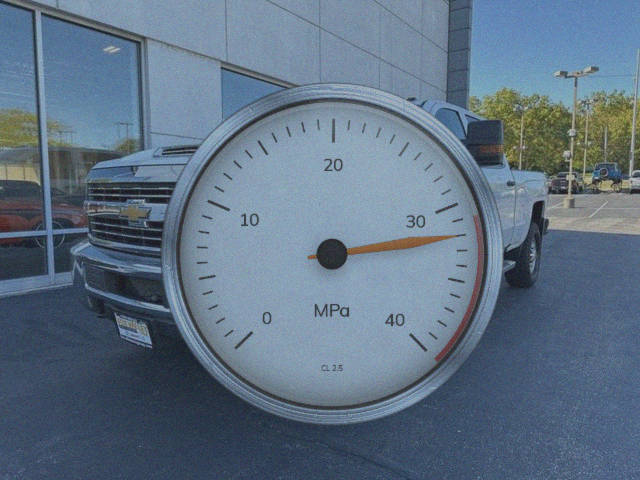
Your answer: 32 MPa
